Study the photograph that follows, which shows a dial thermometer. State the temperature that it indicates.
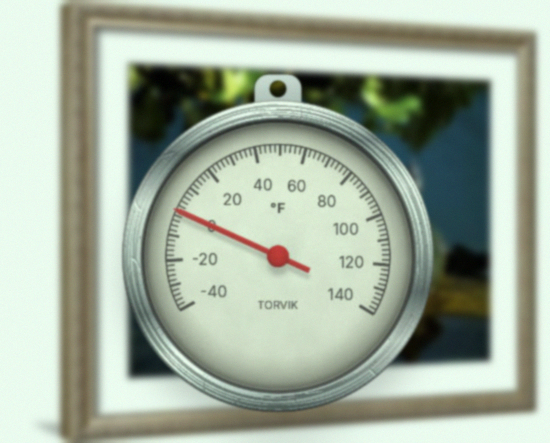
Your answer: 0 °F
